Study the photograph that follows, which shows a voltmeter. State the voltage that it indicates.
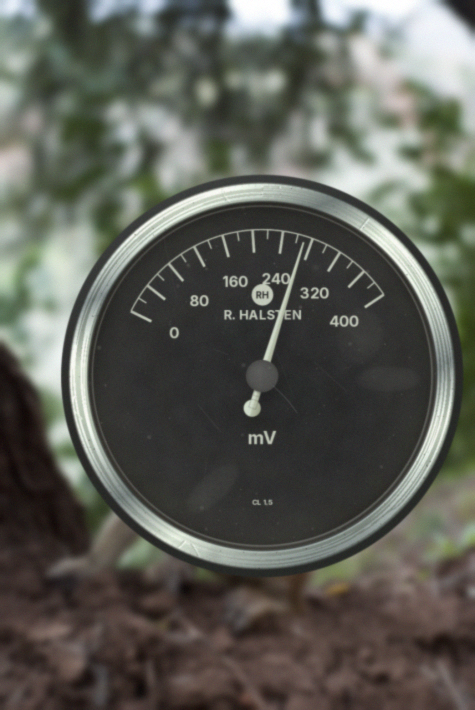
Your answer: 270 mV
